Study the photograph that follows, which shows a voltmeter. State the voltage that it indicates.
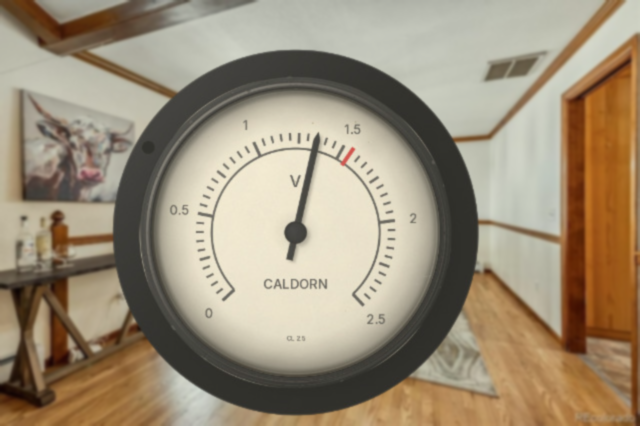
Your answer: 1.35 V
